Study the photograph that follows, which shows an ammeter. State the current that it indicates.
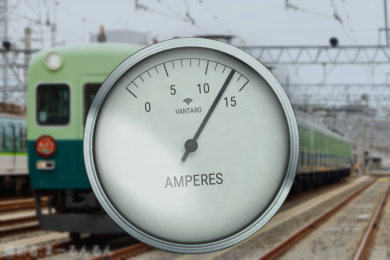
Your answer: 13 A
